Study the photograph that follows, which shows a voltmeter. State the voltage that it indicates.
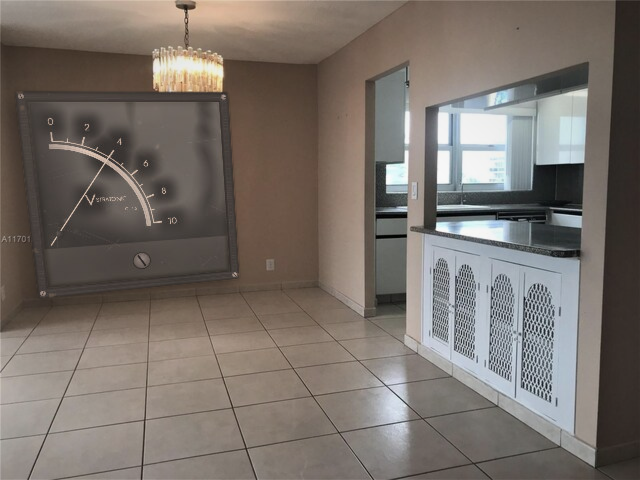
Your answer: 4 V
